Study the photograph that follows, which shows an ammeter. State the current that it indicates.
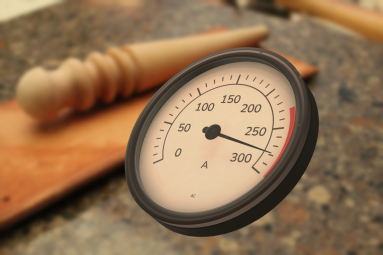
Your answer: 280 A
